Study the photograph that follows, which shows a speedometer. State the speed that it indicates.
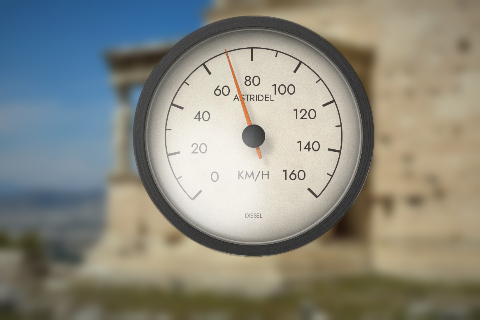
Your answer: 70 km/h
